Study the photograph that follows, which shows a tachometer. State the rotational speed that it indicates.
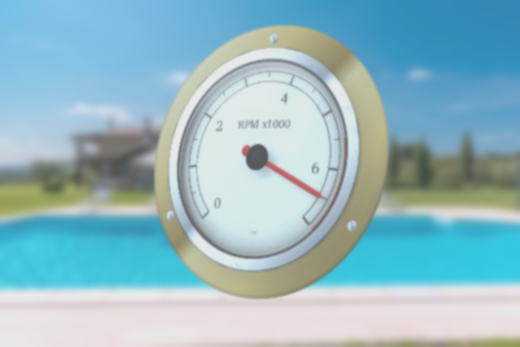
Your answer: 6500 rpm
